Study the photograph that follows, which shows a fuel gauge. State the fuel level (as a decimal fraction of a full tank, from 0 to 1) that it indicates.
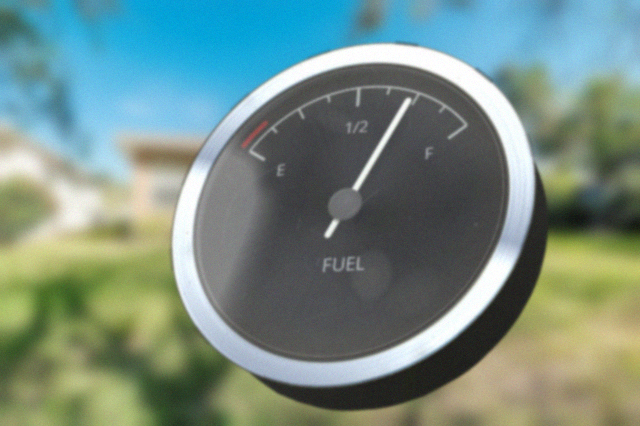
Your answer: 0.75
